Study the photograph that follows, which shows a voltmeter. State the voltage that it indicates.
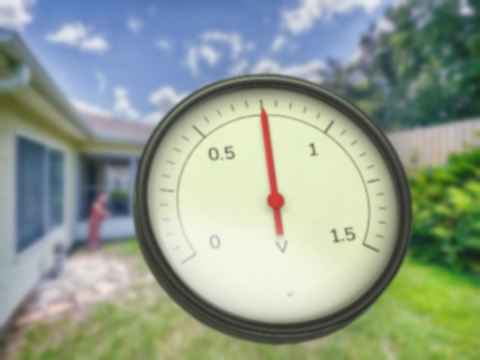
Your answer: 0.75 V
